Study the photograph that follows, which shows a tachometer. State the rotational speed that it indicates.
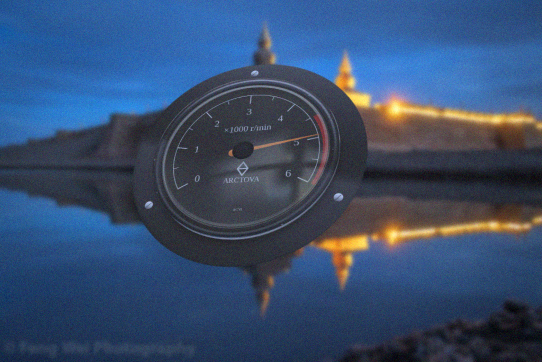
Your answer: 5000 rpm
